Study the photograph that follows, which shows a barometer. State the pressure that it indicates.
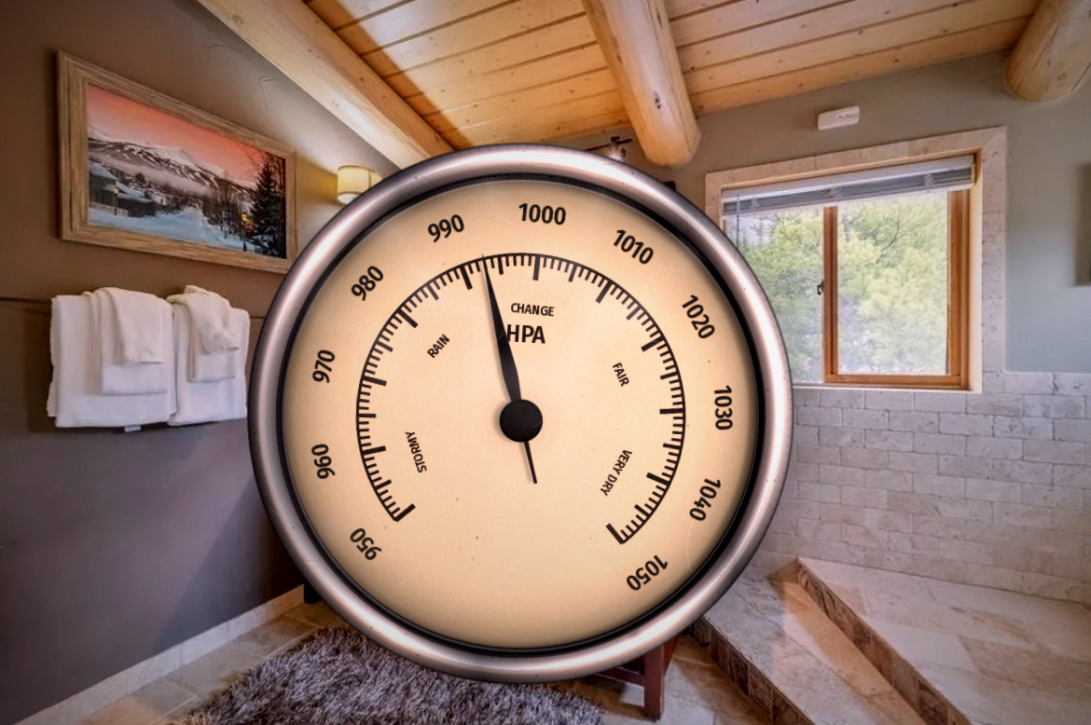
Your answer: 993 hPa
